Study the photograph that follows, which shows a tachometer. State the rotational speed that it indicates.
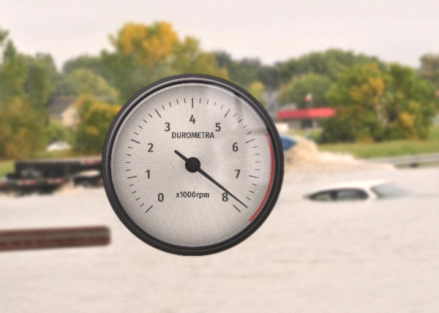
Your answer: 7800 rpm
